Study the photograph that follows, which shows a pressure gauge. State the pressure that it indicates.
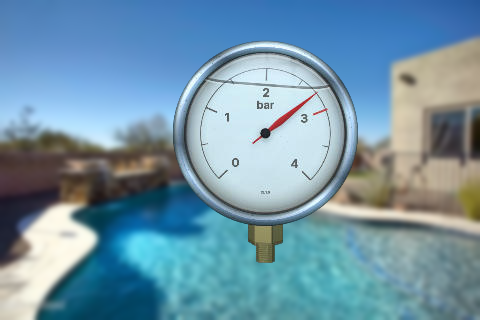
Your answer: 2.75 bar
